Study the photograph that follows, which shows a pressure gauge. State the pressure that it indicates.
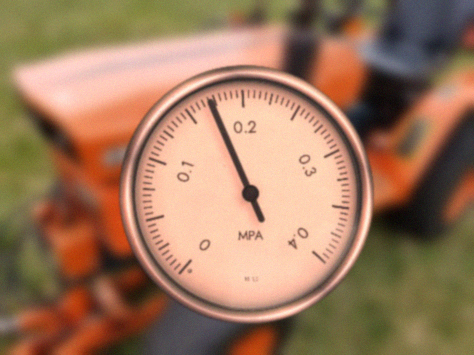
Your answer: 0.17 MPa
